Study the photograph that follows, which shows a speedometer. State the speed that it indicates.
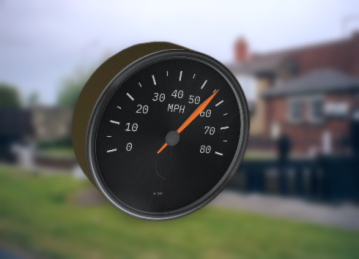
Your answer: 55 mph
